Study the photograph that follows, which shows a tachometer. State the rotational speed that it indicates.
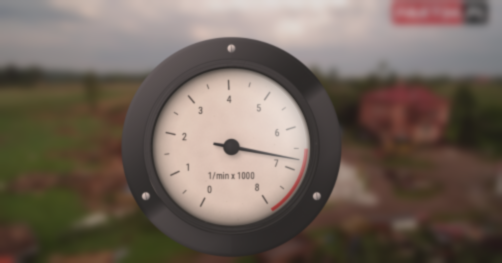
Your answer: 6750 rpm
